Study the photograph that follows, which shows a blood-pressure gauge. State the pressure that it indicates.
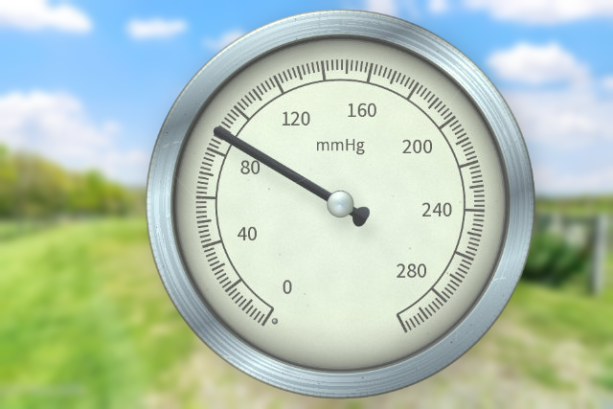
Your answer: 88 mmHg
